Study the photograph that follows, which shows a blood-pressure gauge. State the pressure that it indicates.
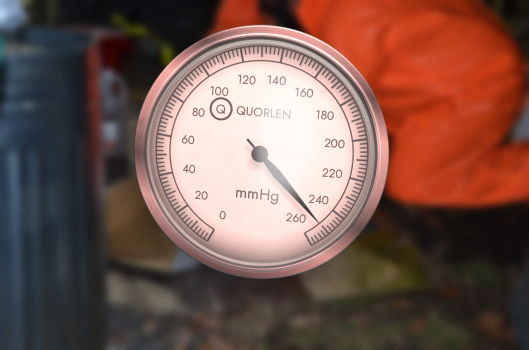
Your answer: 250 mmHg
